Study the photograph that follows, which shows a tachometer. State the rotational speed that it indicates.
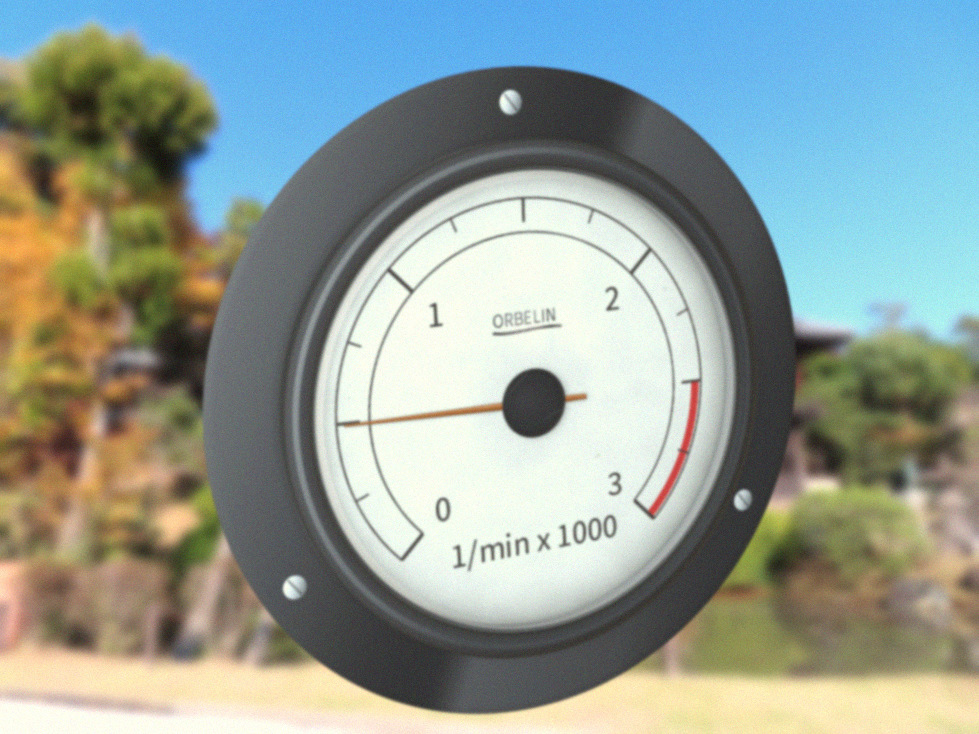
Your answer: 500 rpm
